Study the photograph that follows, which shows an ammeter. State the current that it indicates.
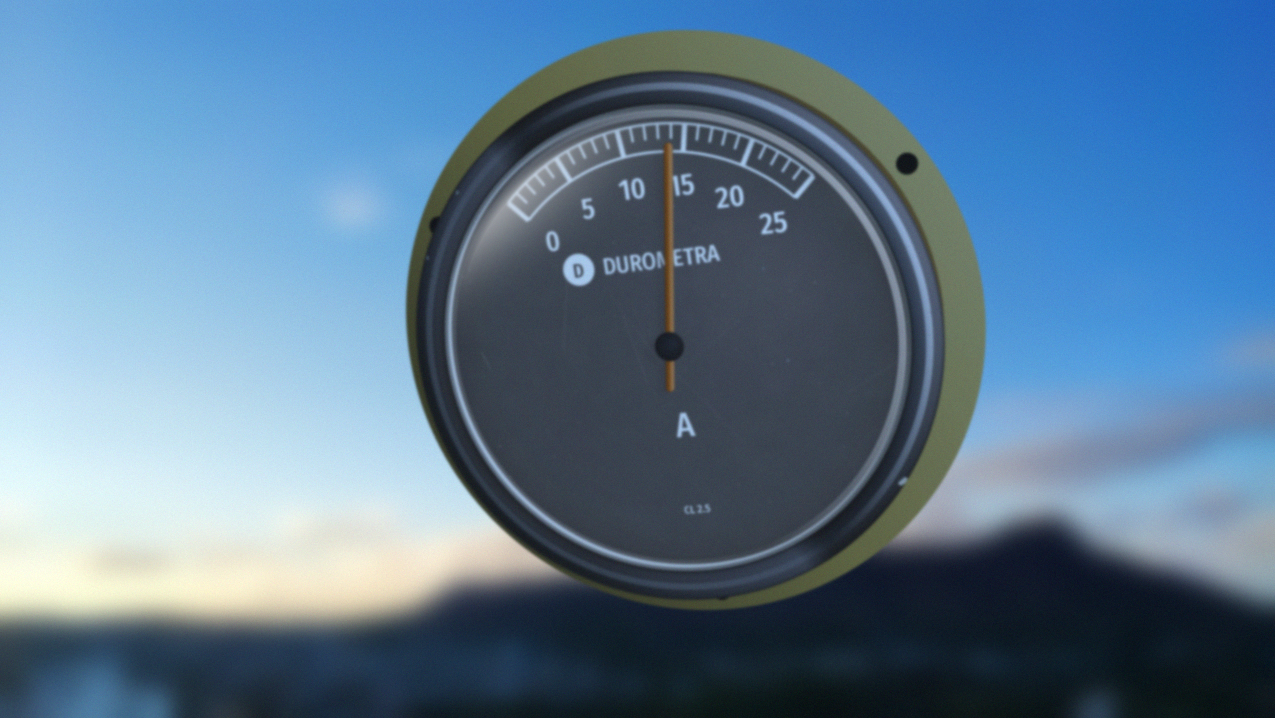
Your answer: 14 A
